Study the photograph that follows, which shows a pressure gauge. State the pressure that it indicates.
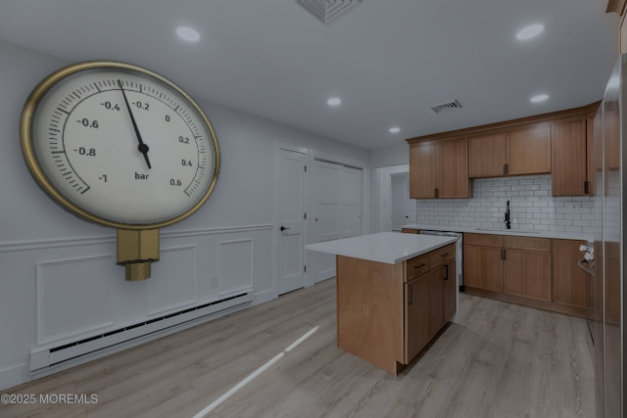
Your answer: -0.3 bar
